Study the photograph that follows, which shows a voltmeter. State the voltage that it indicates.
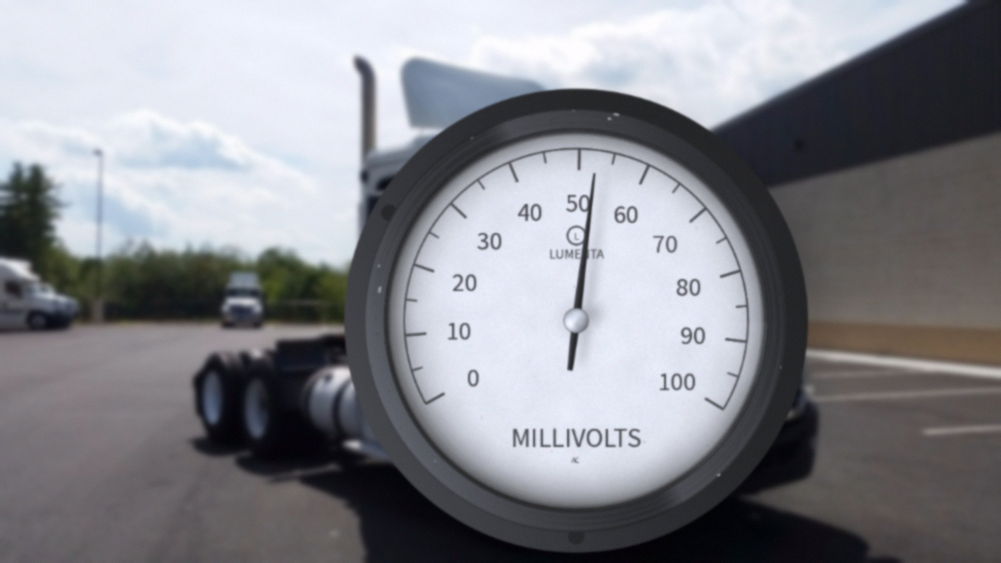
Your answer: 52.5 mV
